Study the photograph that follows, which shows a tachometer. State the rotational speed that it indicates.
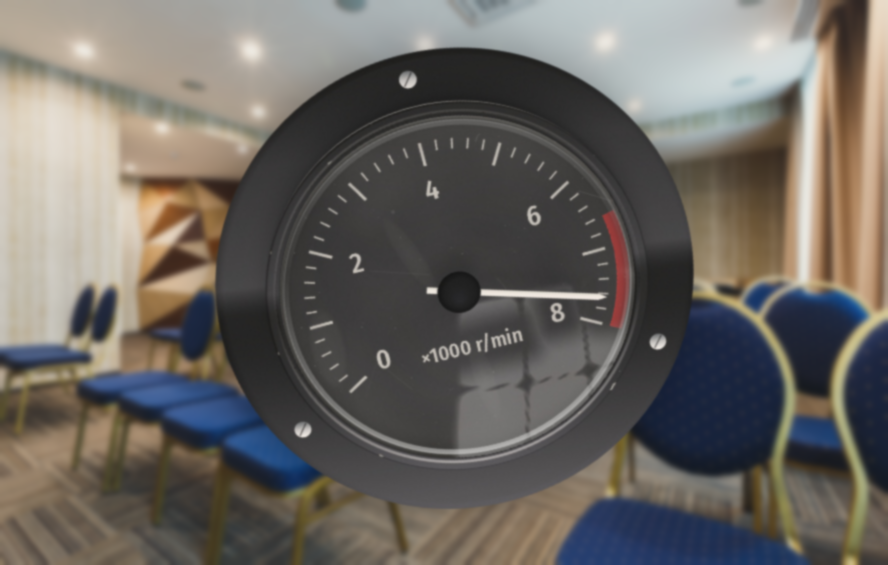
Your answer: 7600 rpm
